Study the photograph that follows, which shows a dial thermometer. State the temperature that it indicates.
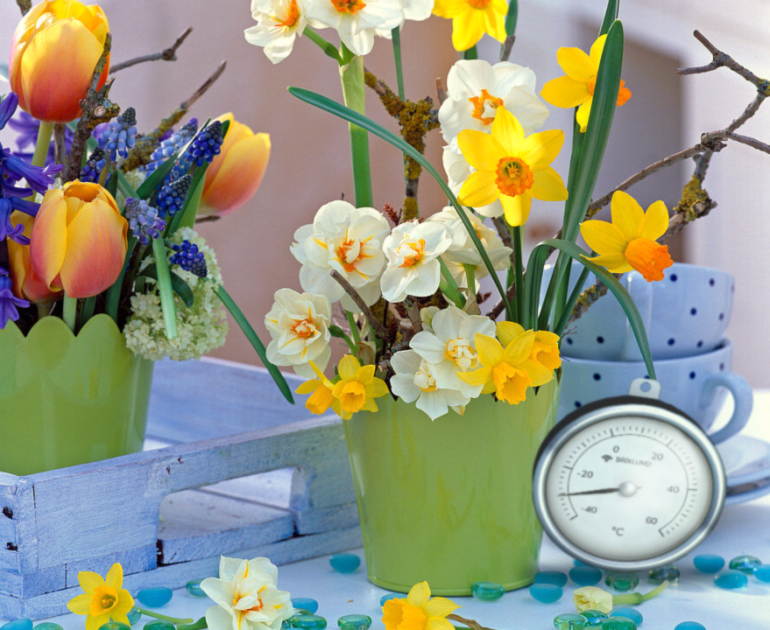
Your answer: -30 °C
